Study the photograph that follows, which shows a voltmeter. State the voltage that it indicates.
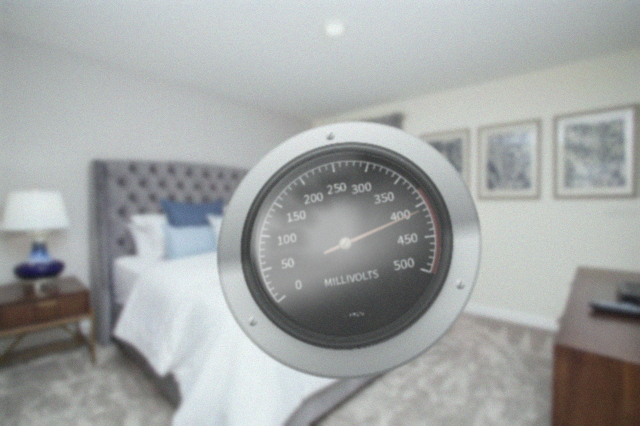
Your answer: 410 mV
